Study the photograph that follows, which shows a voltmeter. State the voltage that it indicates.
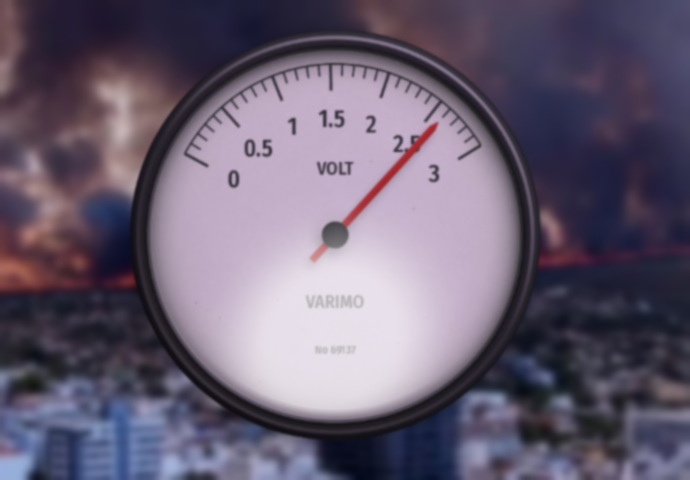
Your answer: 2.6 V
